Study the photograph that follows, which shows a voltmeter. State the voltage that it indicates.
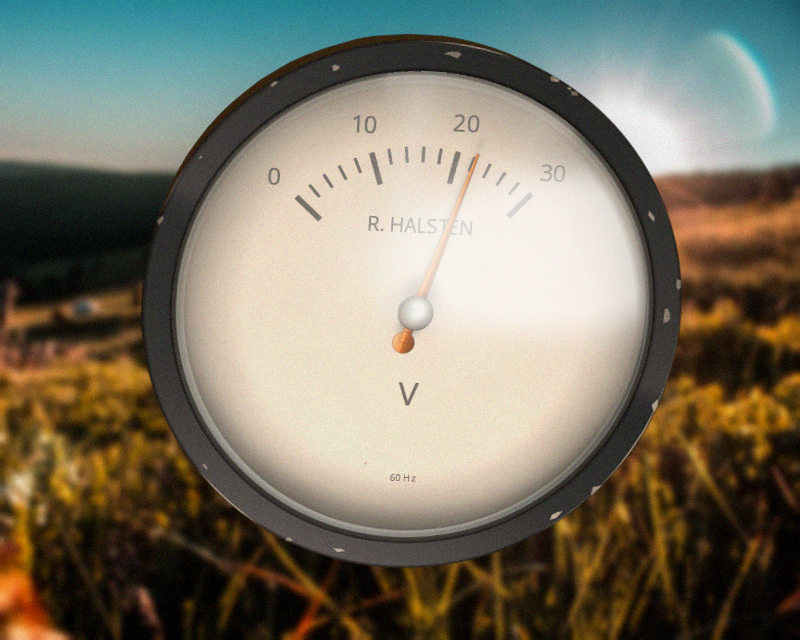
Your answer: 22 V
